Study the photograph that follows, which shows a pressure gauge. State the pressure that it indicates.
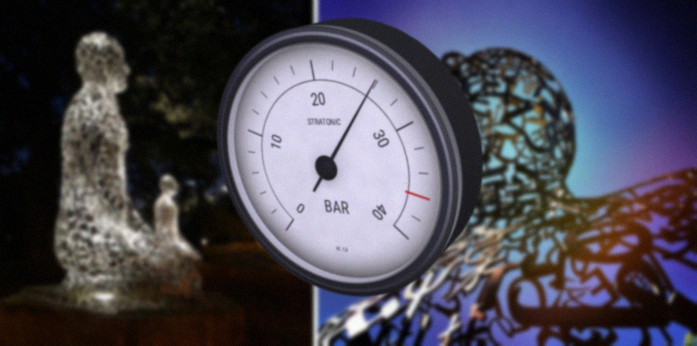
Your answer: 26 bar
